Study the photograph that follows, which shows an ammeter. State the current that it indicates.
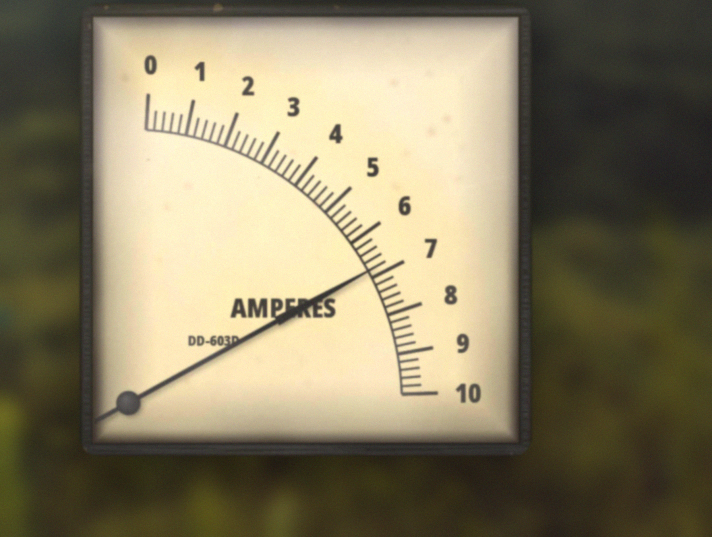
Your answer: 6.8 A
